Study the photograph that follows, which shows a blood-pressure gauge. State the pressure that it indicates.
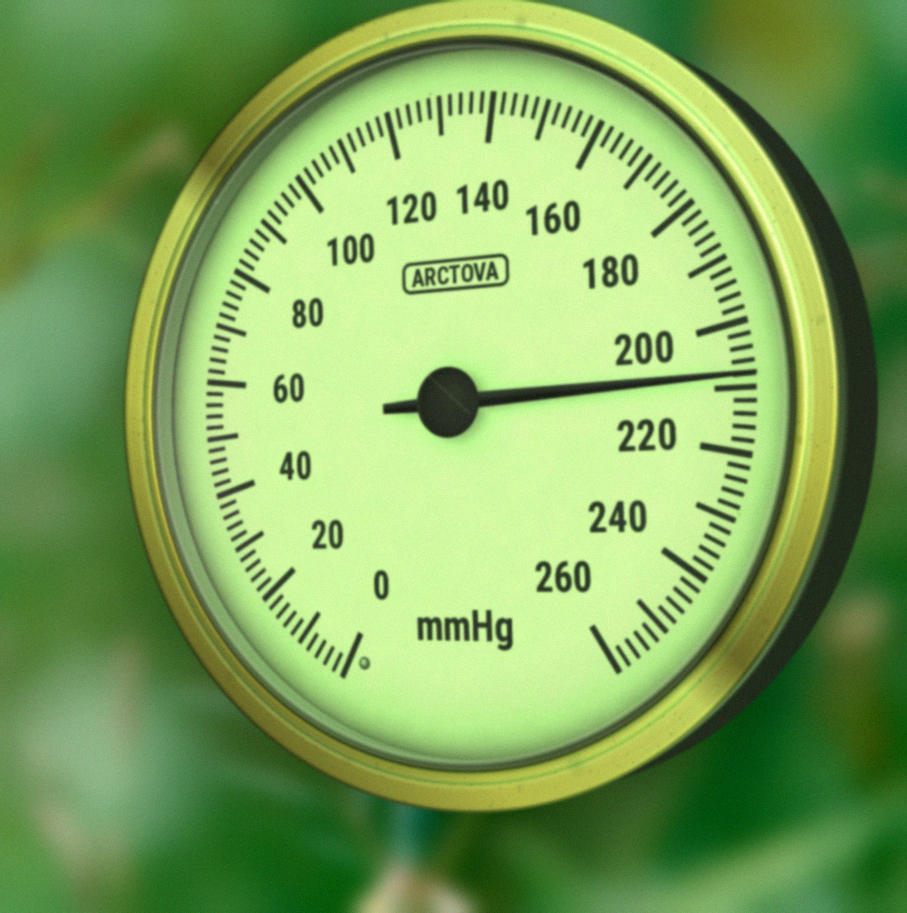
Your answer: 208 mmHg
